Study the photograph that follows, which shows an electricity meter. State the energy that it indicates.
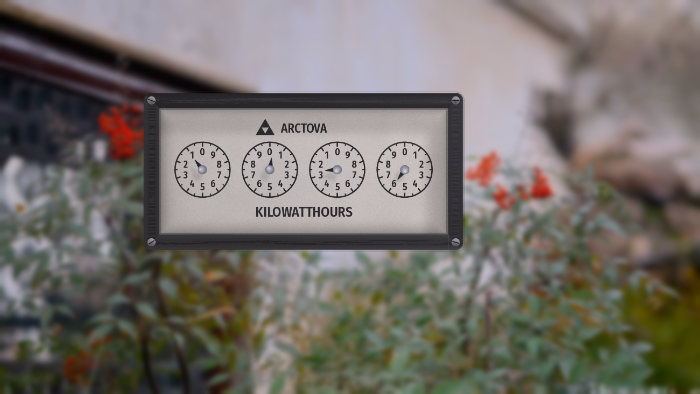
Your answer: 1026 kWh
